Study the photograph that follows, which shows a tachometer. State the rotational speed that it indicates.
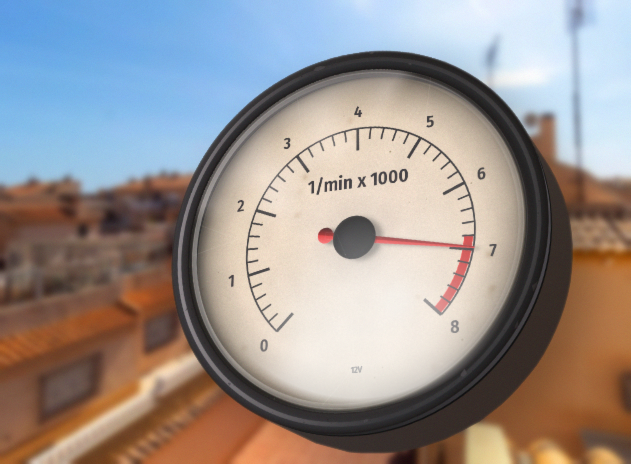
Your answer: 7000 rpm
